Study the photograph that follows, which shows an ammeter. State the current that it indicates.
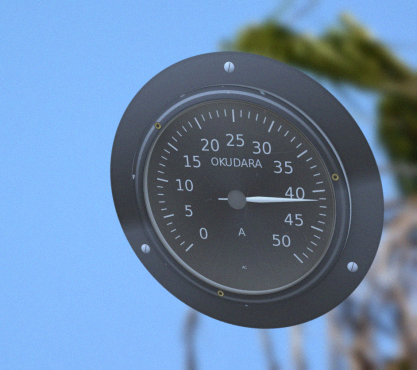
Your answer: 41 A
